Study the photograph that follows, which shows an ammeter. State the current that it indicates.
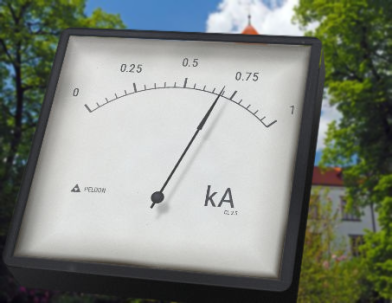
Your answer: 0.7 kA
